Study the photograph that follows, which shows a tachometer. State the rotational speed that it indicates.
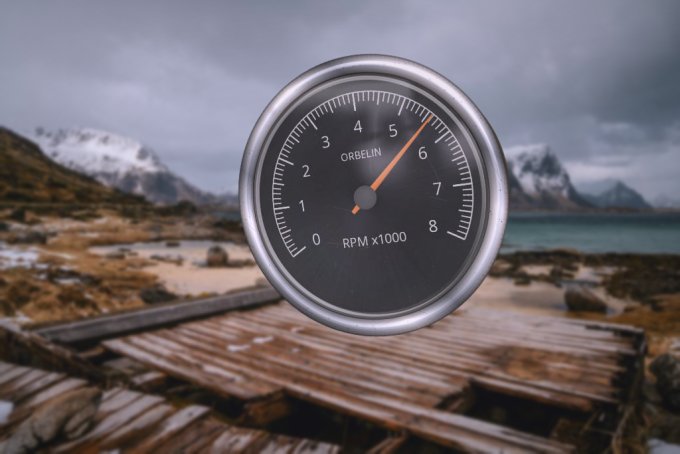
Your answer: 5600 rpm
